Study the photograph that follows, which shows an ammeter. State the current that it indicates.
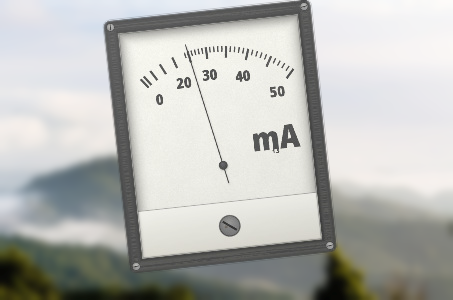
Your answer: 25 mA
